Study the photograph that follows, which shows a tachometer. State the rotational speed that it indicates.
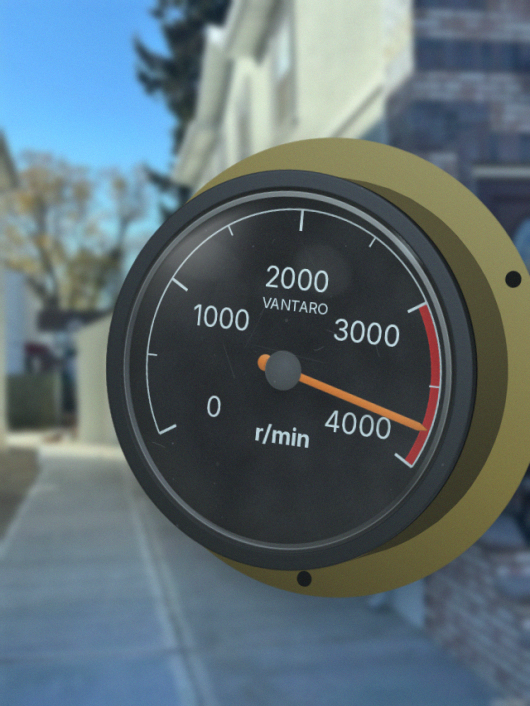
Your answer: 3750 rpm
